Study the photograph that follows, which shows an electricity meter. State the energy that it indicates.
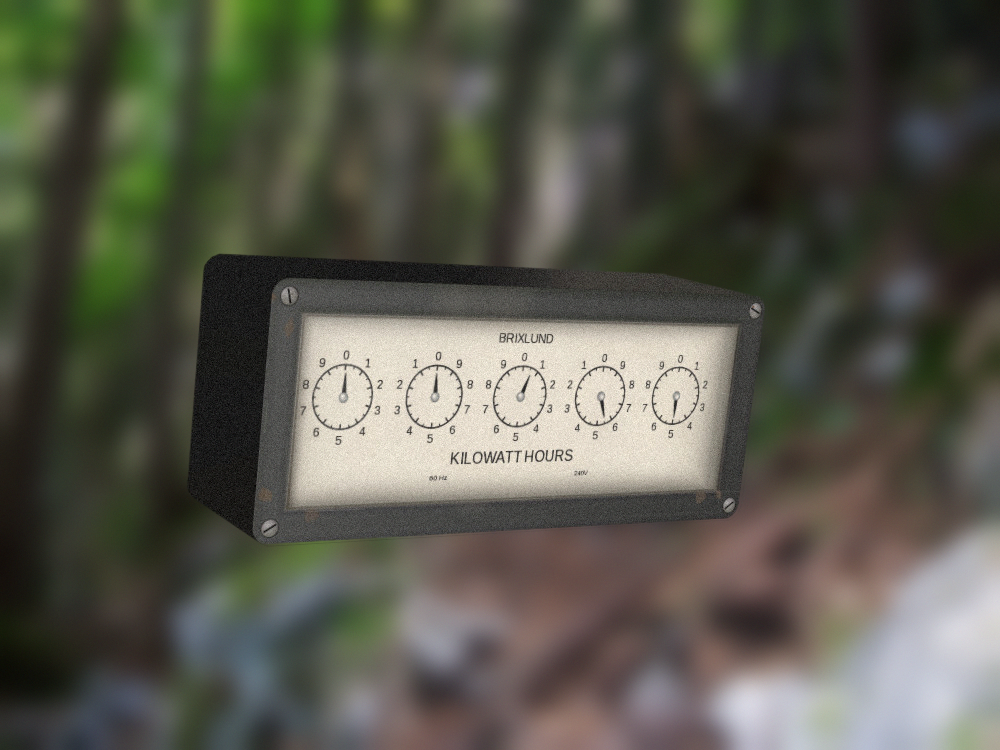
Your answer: 55 kWh
